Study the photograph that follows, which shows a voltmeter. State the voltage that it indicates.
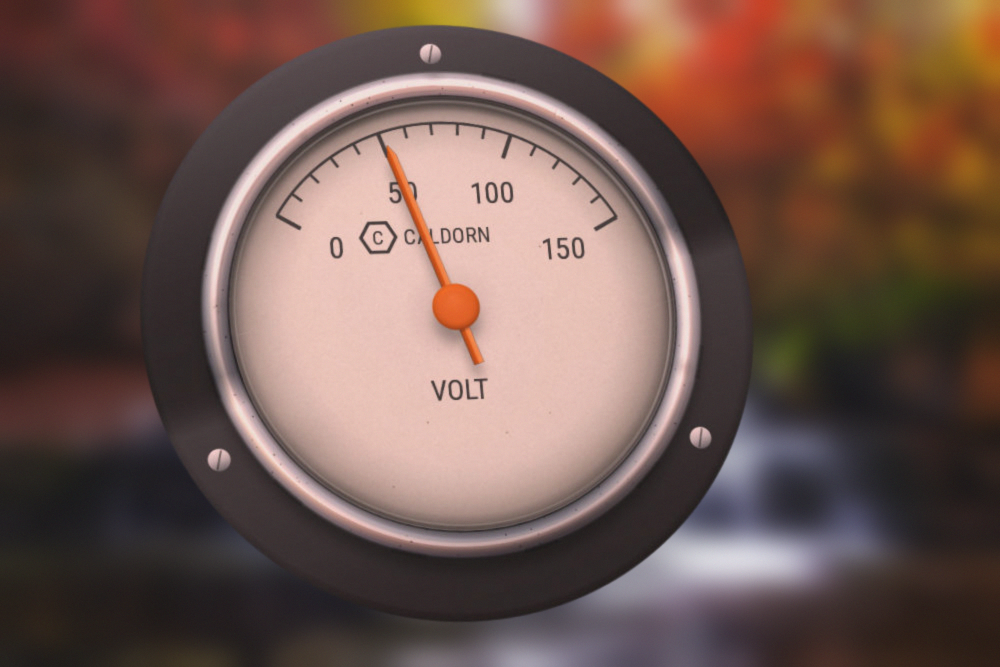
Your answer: 50 V
